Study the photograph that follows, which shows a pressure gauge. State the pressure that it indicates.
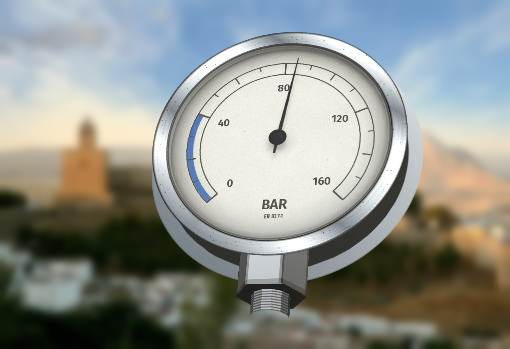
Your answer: 85 bar
